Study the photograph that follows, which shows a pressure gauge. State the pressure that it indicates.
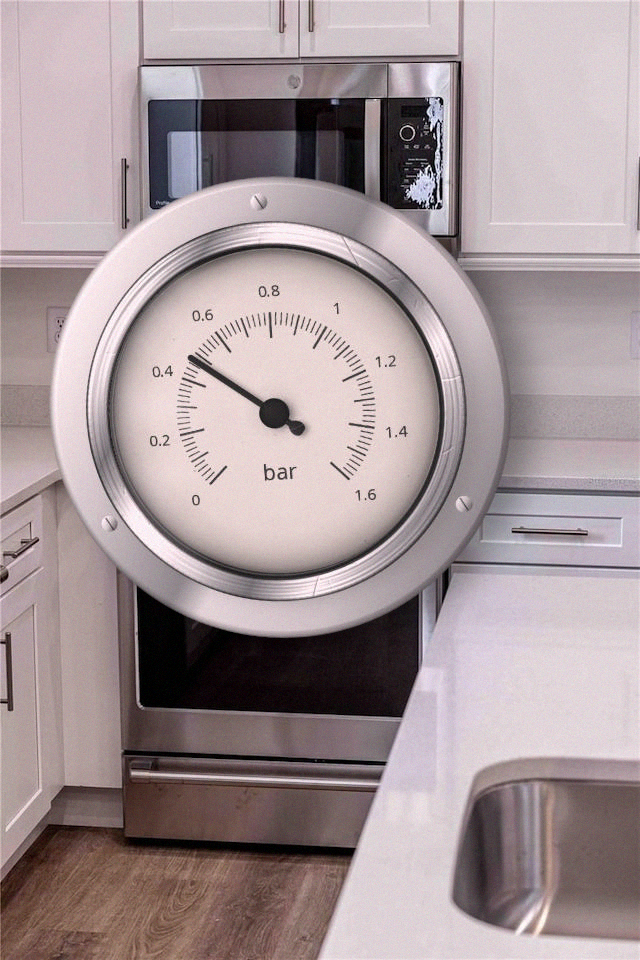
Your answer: 0.48 bar
